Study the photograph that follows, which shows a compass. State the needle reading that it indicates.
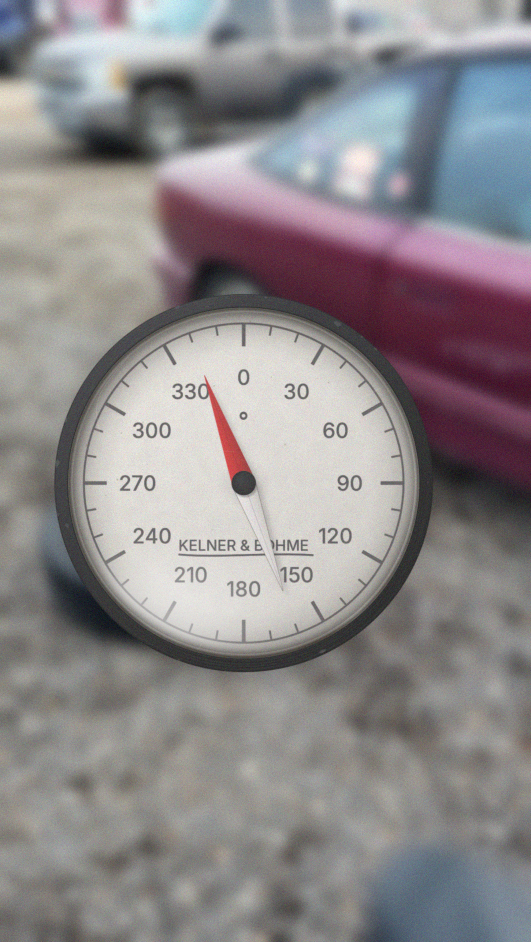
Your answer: 340 °
